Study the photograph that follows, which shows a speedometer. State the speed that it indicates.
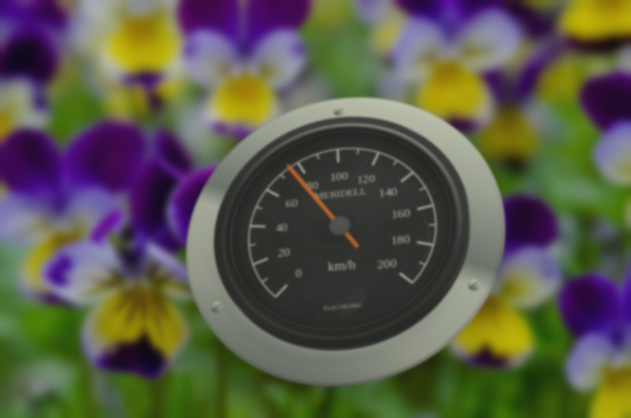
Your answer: 75 km/h
